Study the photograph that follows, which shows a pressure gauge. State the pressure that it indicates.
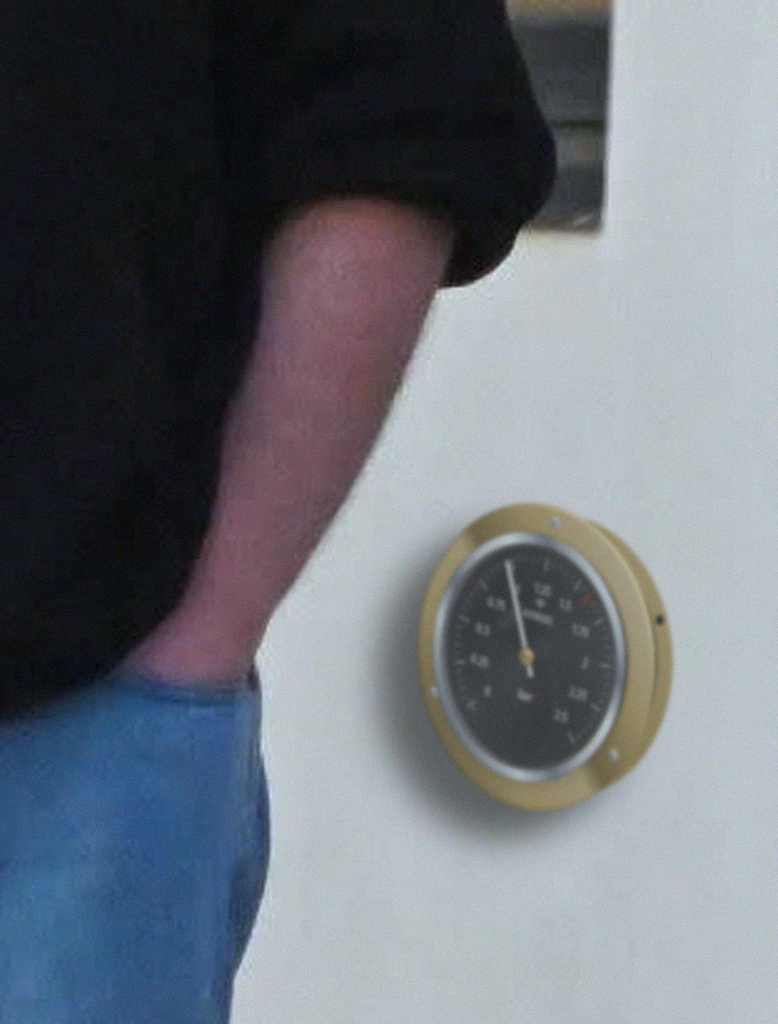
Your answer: 1 bar
